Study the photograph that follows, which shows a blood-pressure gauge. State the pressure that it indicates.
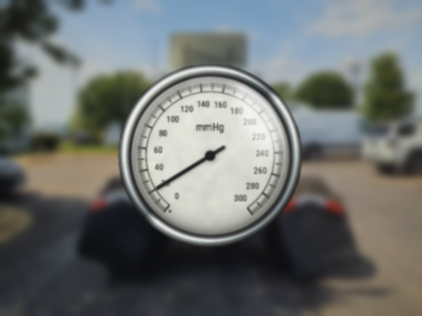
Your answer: 20 mmHg
